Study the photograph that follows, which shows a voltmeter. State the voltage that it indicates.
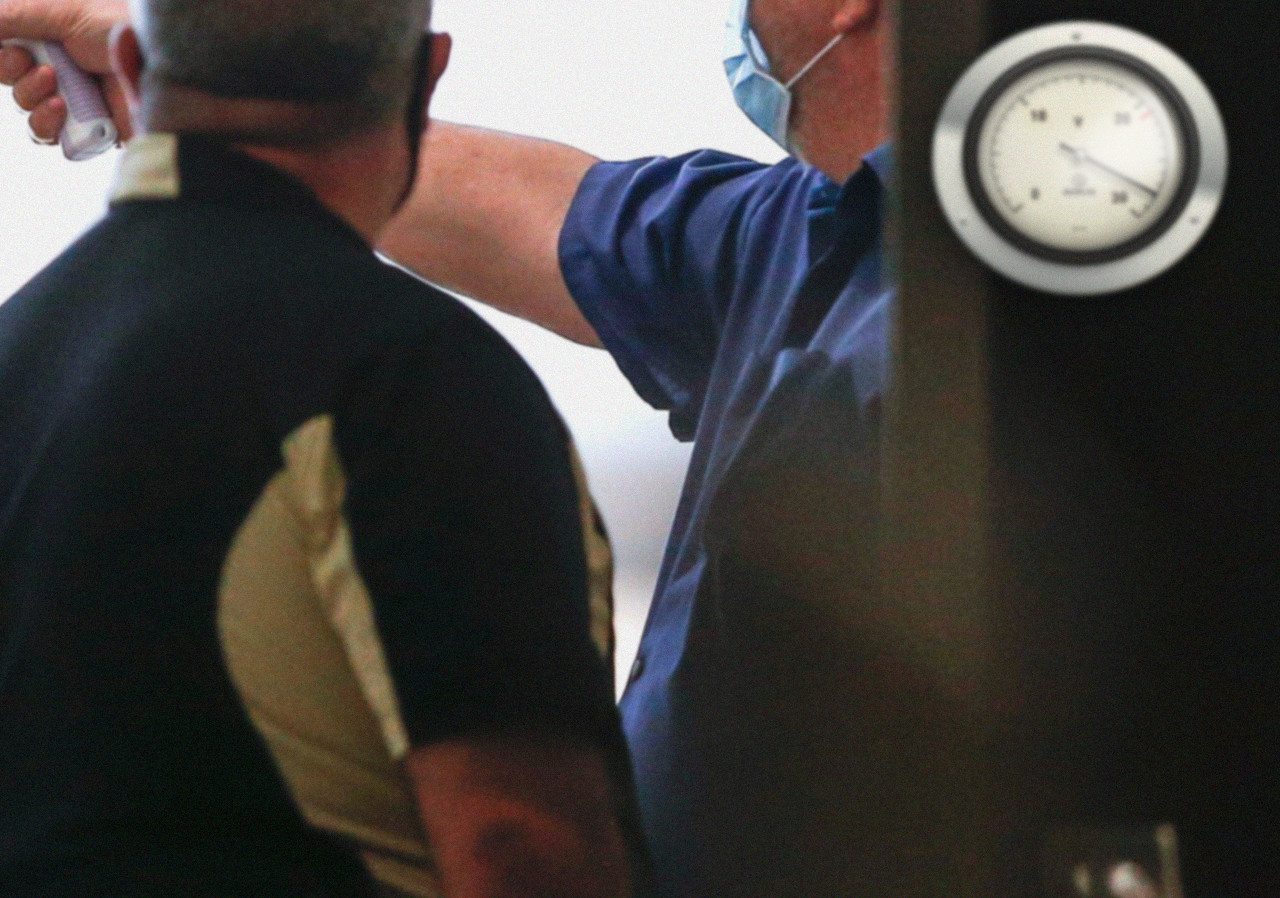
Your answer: 28 V
